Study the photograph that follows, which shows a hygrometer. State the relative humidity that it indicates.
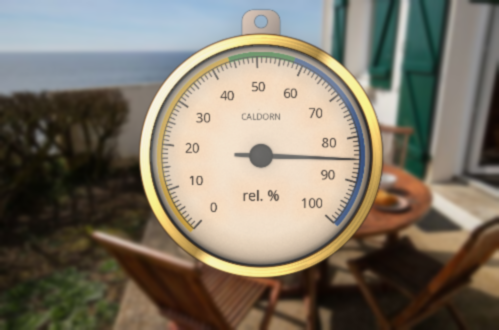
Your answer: 85 %
